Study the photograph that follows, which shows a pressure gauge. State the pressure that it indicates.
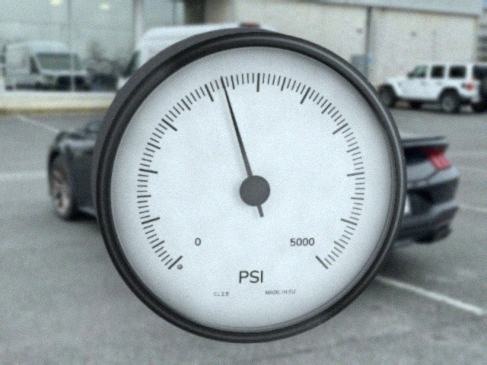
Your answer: 2150 psi
